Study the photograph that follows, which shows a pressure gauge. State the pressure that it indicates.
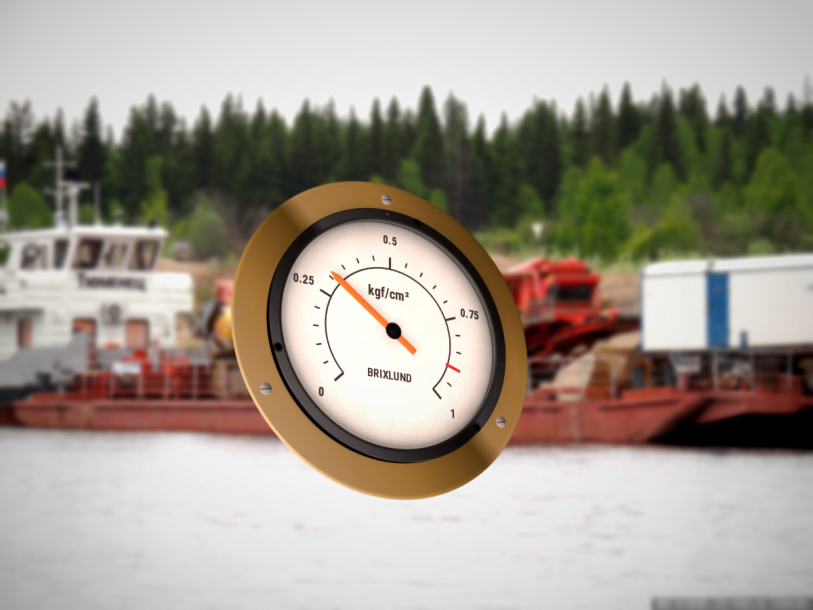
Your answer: 0.3 kg/cm²
